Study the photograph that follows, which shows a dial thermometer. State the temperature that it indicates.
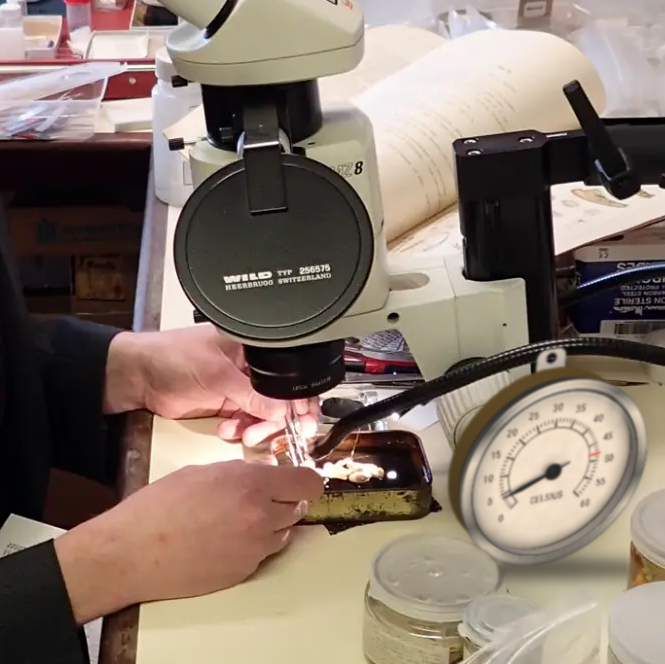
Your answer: 5 °C
